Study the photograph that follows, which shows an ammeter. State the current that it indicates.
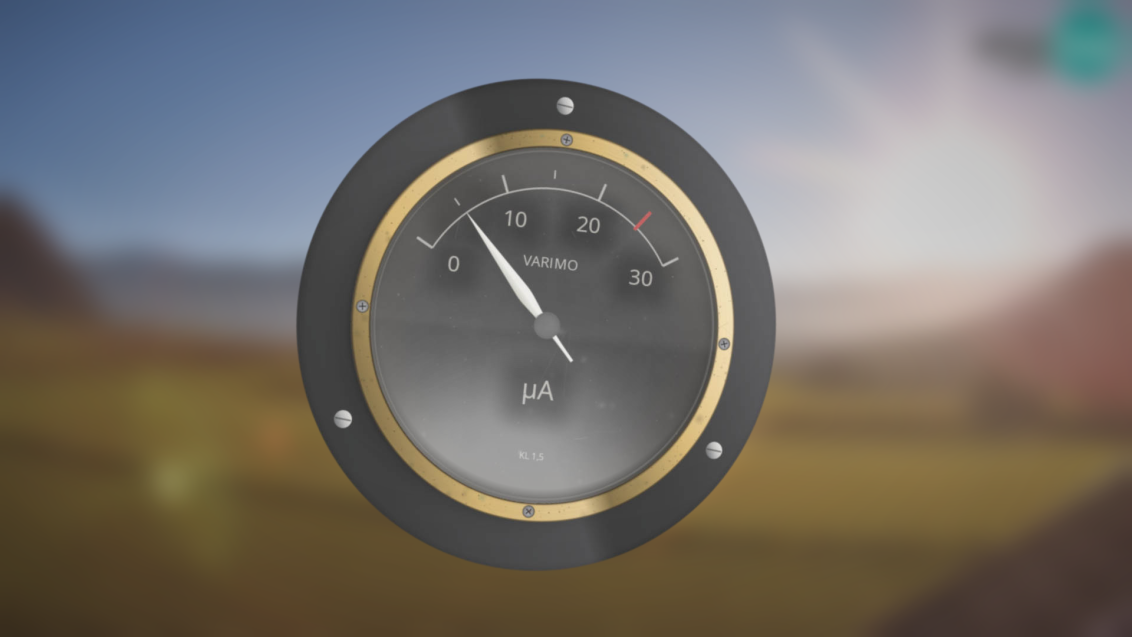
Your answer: 5 µA
